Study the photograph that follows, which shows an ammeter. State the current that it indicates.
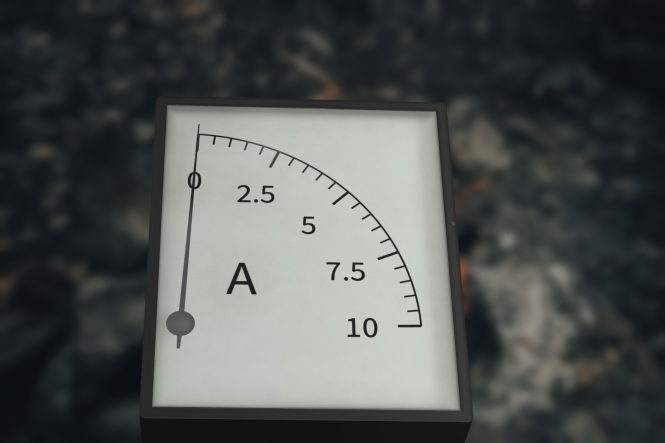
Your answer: 0 A
